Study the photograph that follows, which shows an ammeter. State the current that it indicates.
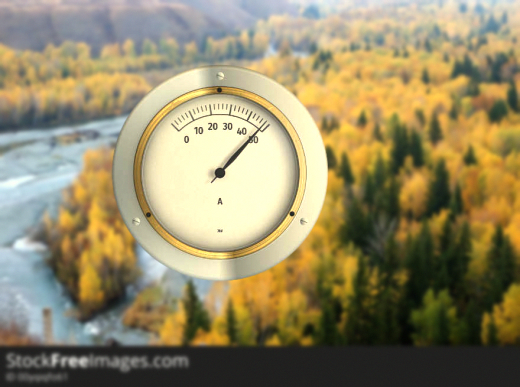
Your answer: 48 A
